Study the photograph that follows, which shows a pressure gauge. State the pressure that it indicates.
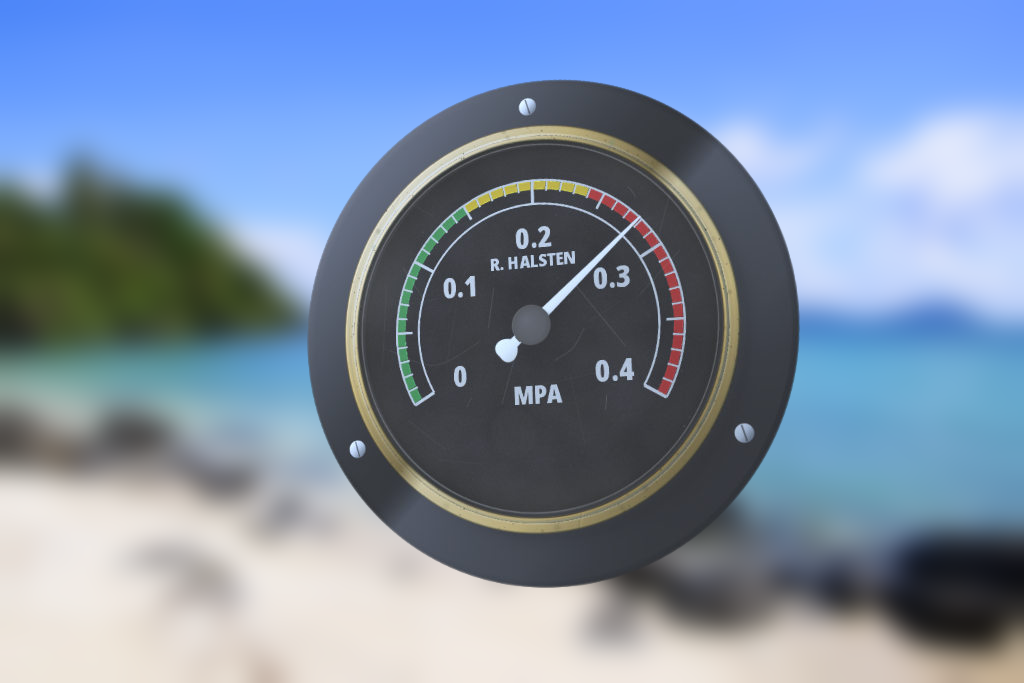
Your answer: 0.28 MPa
